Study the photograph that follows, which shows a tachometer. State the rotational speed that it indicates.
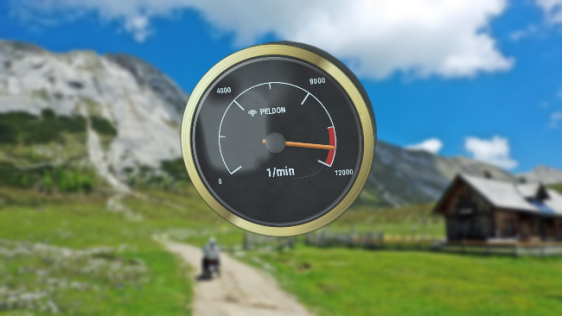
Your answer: 11000 rpm
